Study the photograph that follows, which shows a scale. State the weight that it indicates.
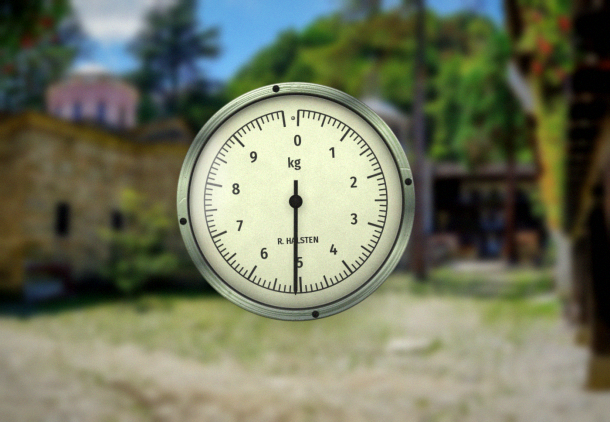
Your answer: 5.1 kg
